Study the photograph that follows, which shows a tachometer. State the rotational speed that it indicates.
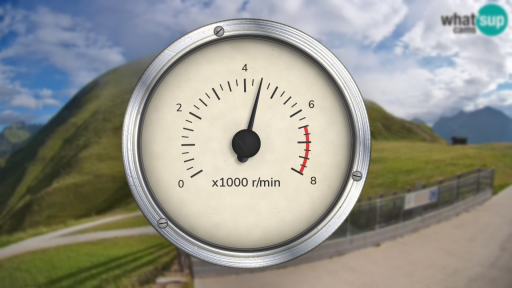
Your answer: 4500 rpm
